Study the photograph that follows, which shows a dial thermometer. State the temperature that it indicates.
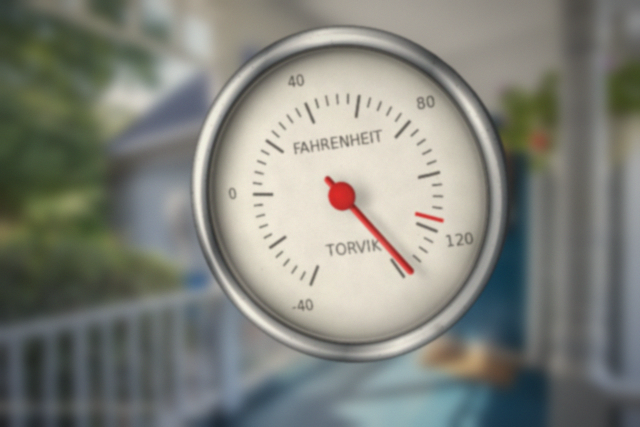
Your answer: 136 °F
